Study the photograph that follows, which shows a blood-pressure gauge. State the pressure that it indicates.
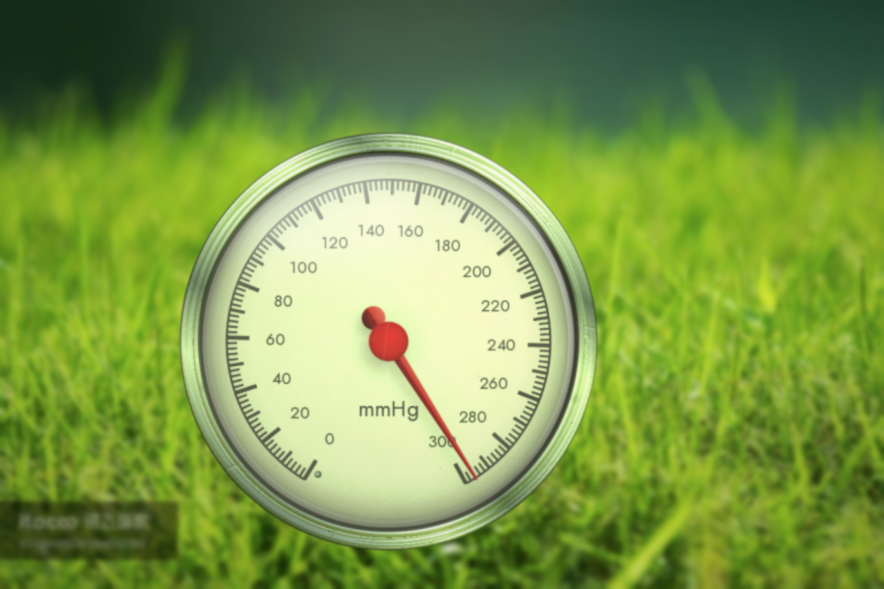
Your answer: 296 mmHg
